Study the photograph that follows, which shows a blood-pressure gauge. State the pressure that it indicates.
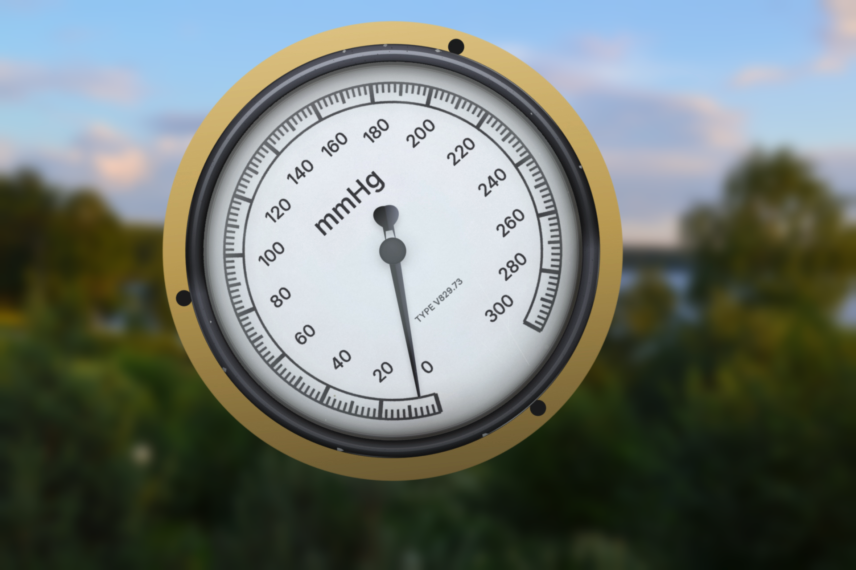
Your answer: 6 mmHg
